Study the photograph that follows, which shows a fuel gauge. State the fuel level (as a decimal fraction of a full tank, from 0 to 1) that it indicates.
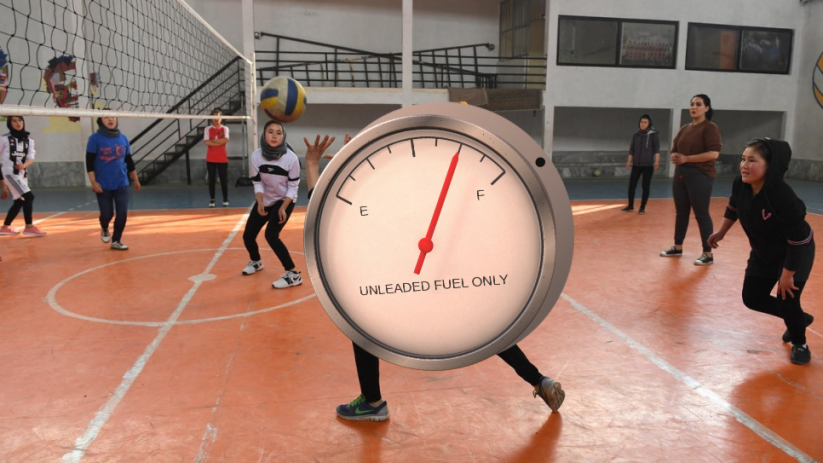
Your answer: 0.75
